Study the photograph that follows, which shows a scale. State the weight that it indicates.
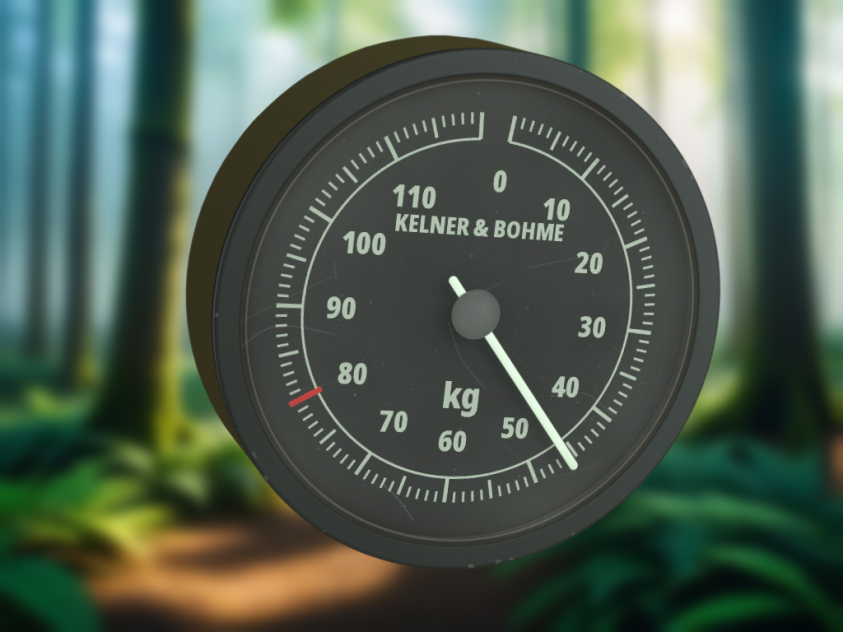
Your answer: 46 kg
